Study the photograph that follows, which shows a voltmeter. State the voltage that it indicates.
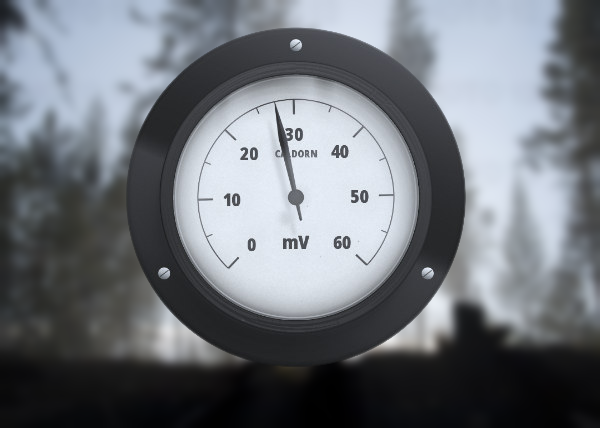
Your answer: 27.5 mV
